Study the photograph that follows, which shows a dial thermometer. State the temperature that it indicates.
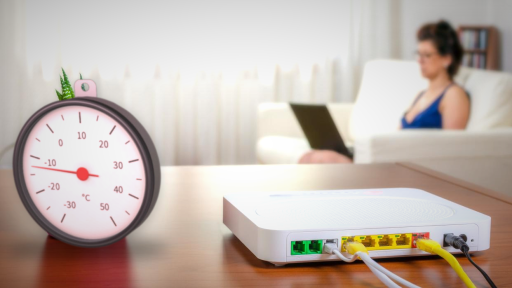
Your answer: -12.5 °C
